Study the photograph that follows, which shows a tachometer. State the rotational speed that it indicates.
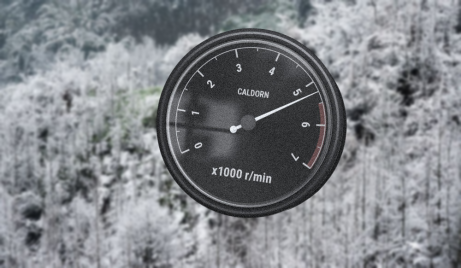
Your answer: 5250 rpm
